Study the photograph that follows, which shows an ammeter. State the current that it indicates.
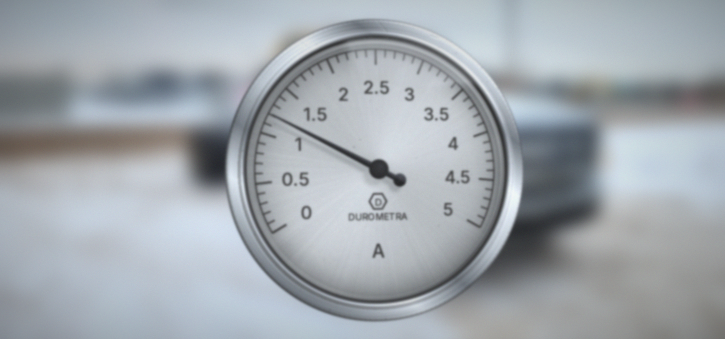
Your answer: 1.2 A
